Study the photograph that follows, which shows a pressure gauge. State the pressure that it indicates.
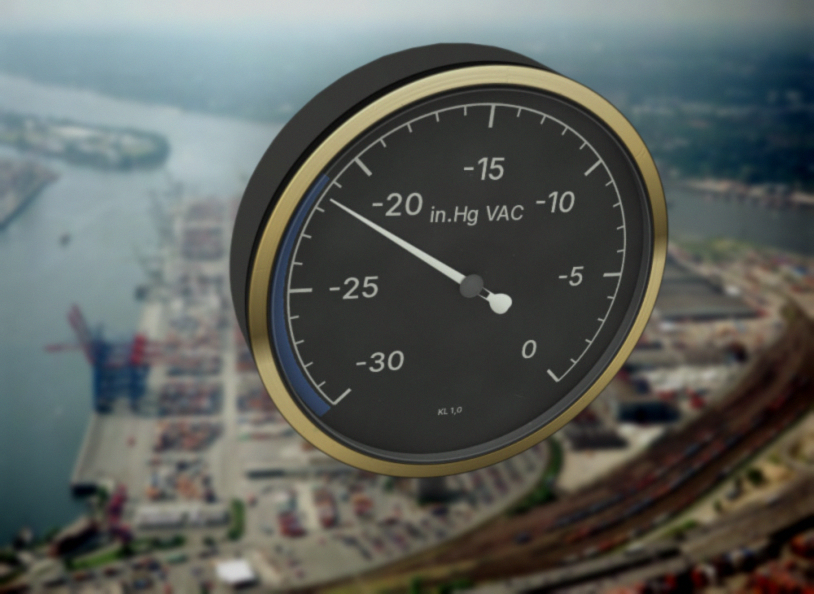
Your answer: -21.5 inHg
